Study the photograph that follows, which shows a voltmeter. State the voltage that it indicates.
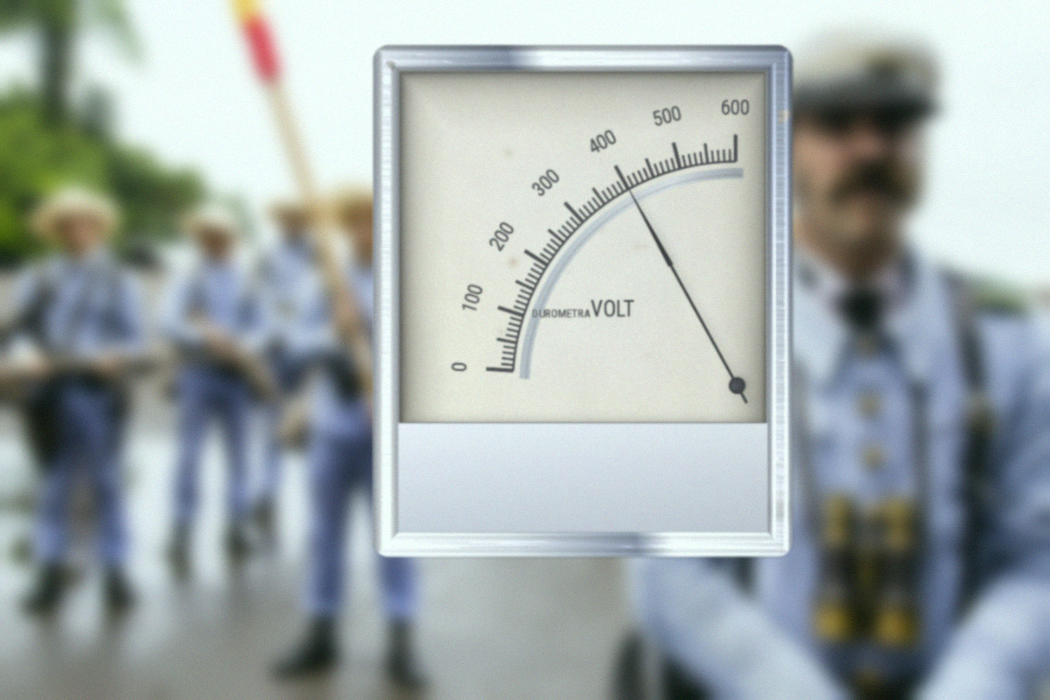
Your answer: 400 V
